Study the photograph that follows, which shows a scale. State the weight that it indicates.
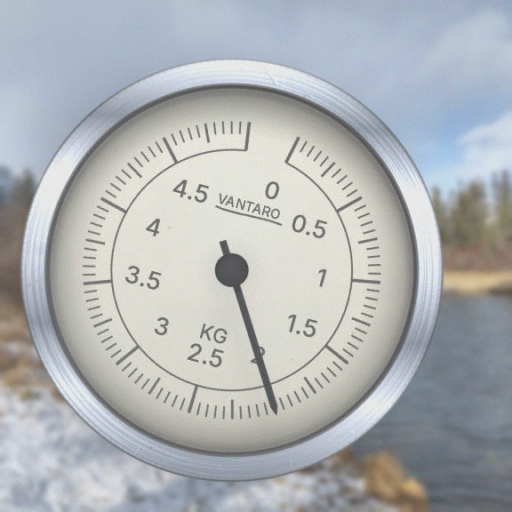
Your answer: 2 kg
